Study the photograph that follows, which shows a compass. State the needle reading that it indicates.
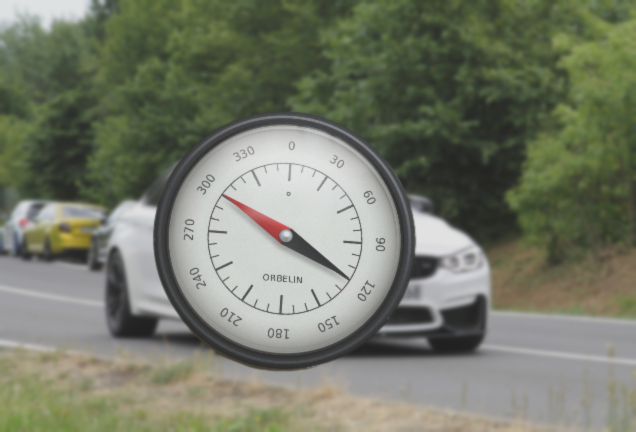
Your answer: 300 °
